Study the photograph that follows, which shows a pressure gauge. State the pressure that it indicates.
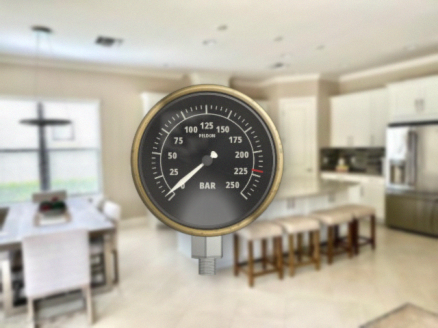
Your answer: 5 bar
